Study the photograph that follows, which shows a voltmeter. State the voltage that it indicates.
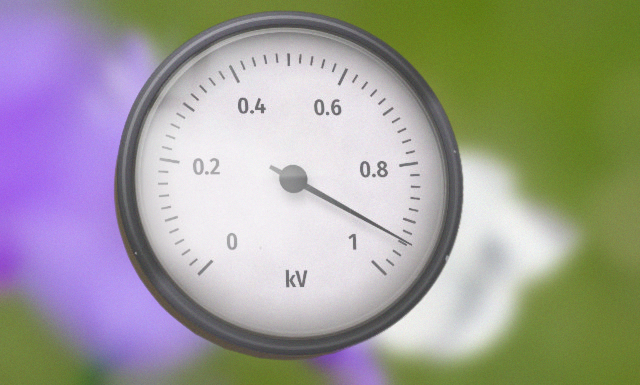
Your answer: 0.94 kV
